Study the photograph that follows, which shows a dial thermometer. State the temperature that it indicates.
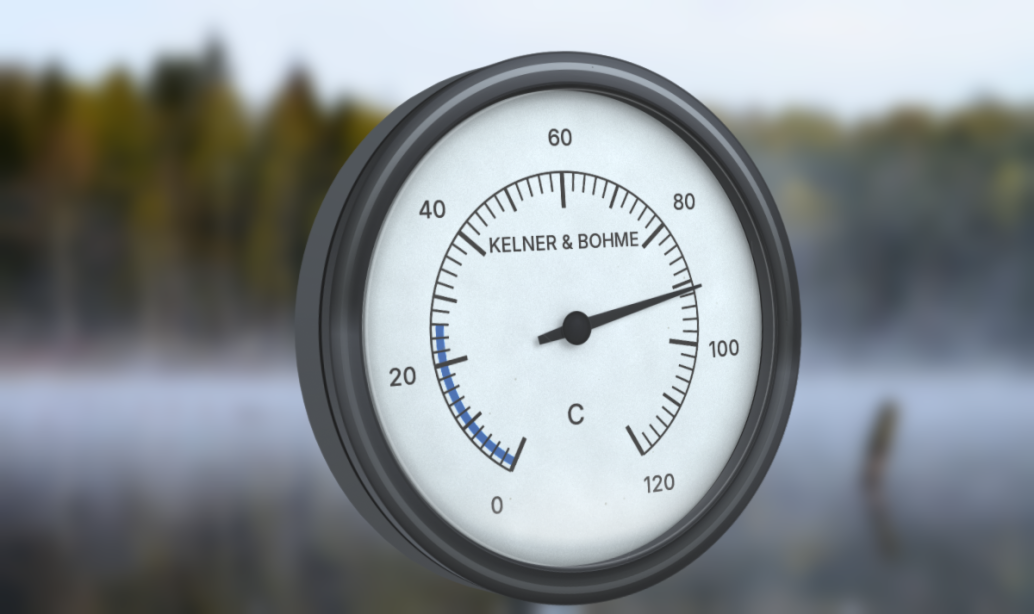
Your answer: 91 °C
